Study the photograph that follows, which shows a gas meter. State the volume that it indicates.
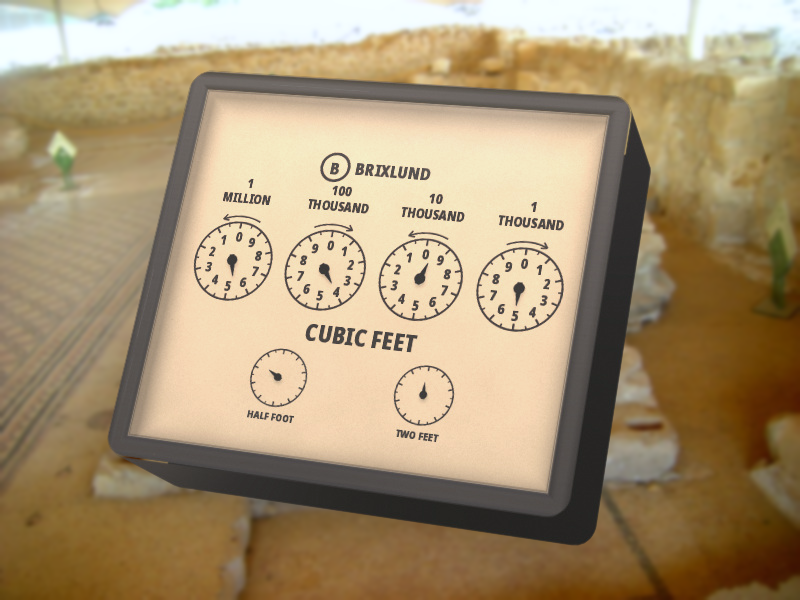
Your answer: 539500 ft³
